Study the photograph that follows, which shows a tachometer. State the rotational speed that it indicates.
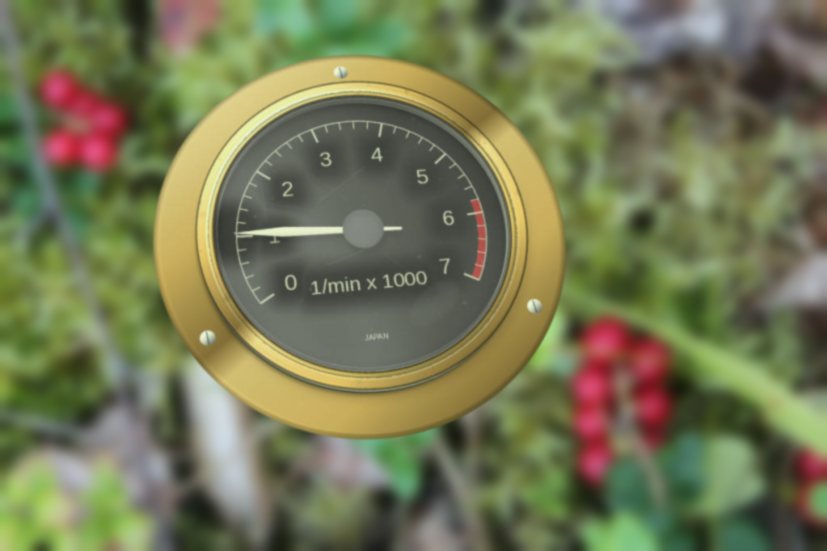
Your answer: 1000 rpm
